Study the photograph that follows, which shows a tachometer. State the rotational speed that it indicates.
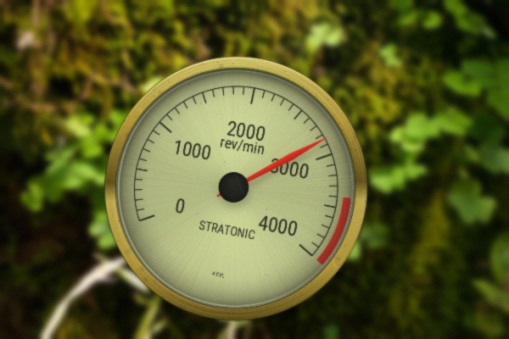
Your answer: 2850 rpm
